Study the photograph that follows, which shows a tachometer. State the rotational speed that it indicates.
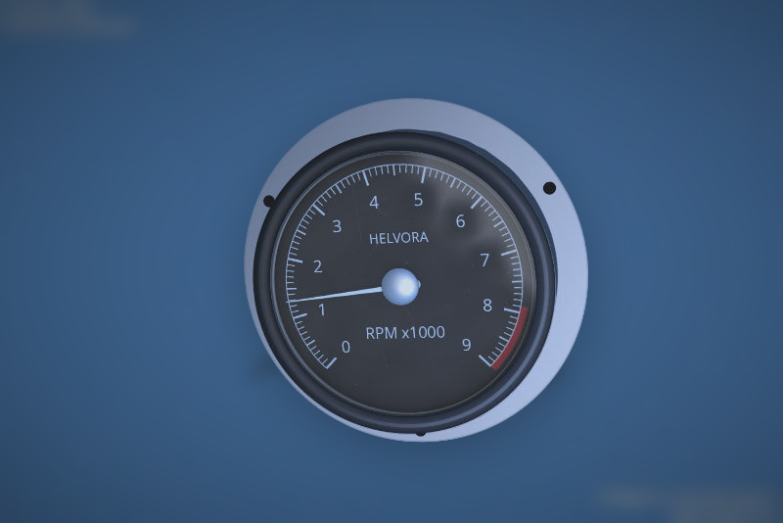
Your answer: 1300 rpm
